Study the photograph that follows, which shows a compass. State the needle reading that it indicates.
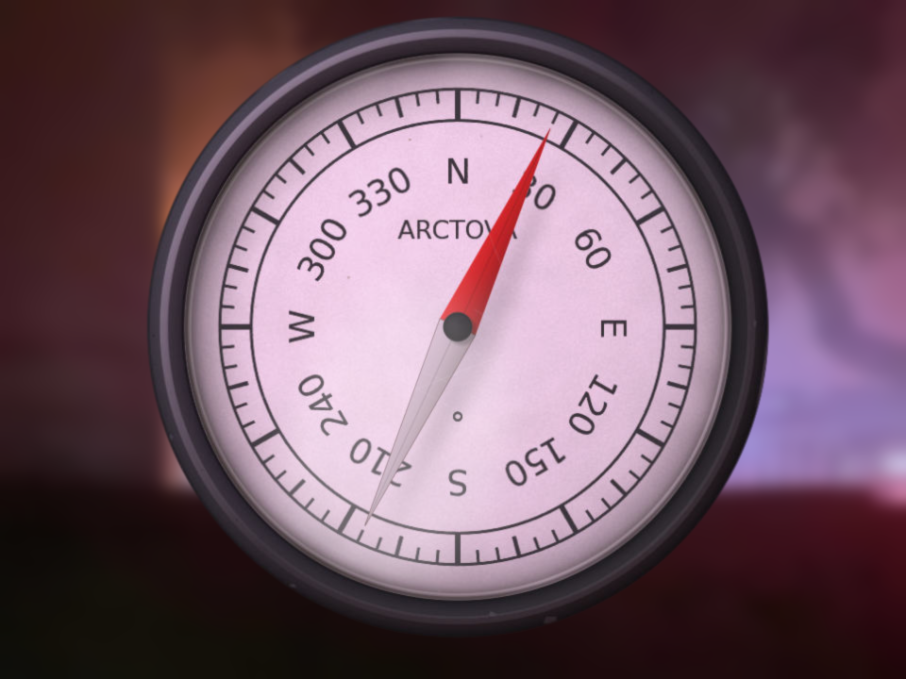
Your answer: 25 °
